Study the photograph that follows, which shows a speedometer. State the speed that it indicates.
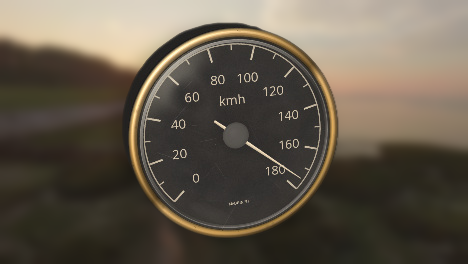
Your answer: 175 km/h
